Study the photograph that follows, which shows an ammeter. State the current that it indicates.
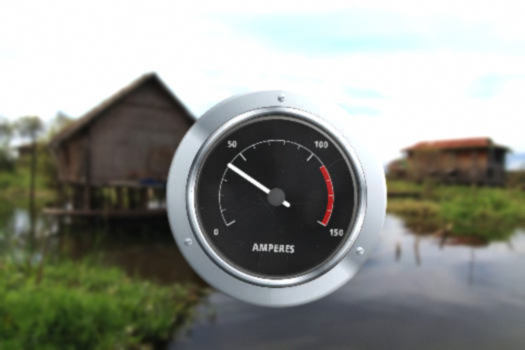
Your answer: 40 A
